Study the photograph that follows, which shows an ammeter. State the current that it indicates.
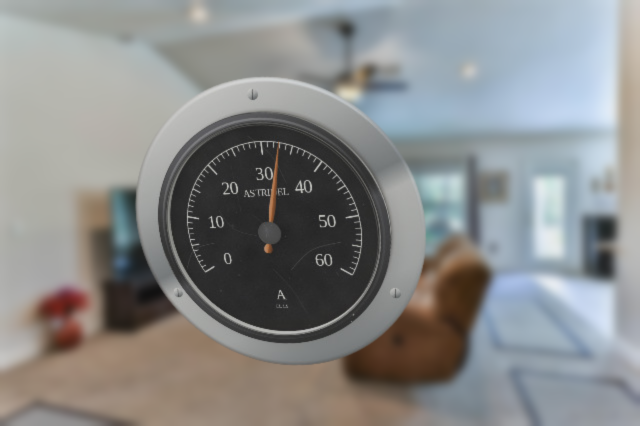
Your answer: 33 A
